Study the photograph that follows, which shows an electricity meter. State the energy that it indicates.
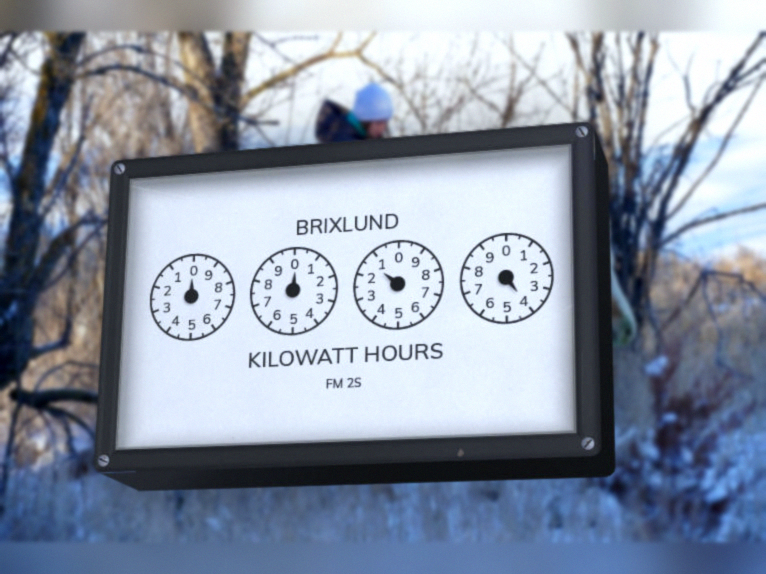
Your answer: 14 kWh
